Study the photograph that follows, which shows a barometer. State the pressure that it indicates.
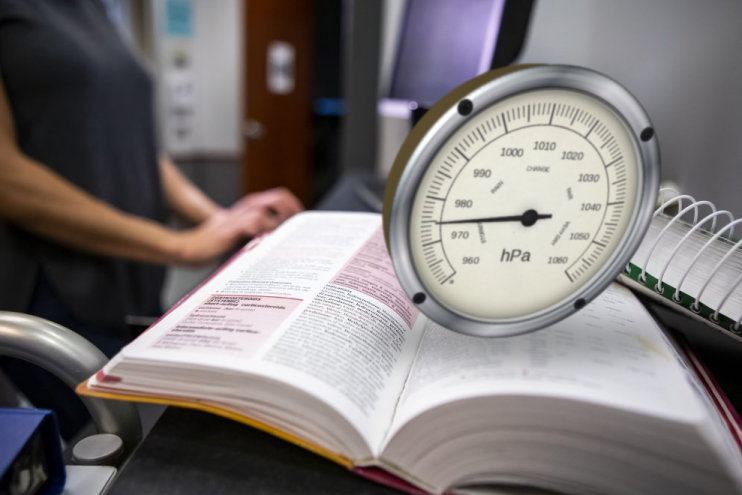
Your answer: 975 hPa
